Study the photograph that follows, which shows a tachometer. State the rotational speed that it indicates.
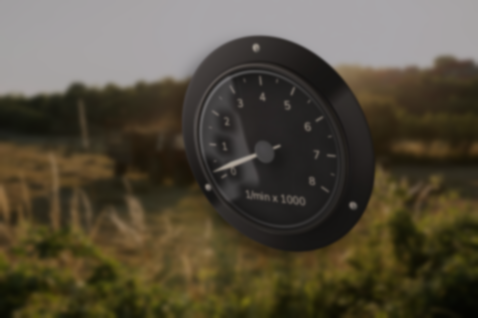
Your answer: 250 rpm
